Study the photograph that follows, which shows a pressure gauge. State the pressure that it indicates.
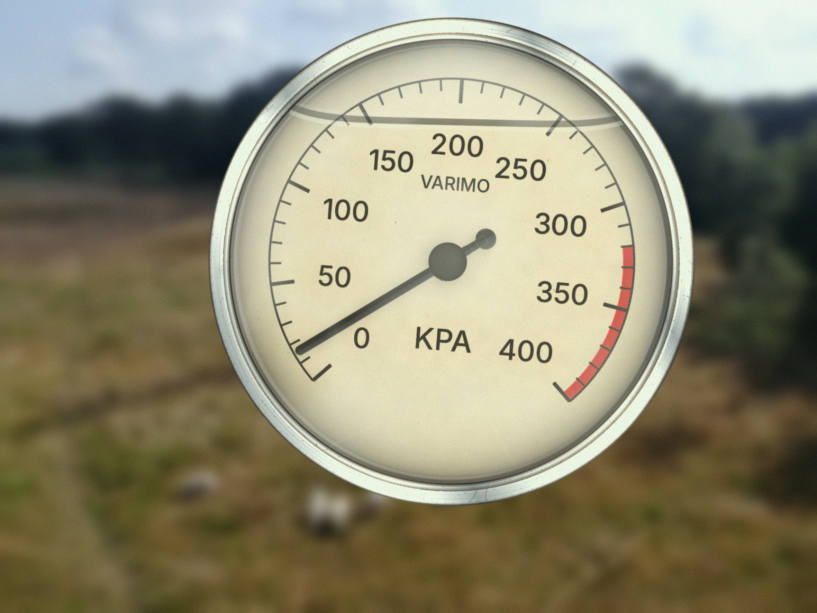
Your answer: 15 kPa
